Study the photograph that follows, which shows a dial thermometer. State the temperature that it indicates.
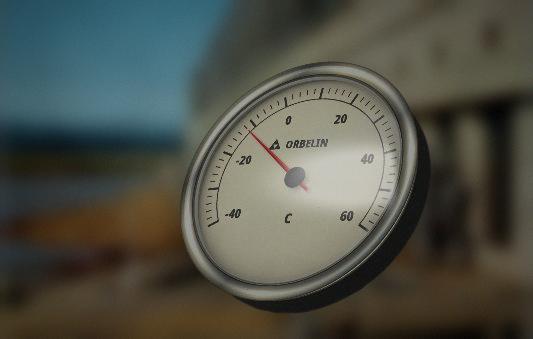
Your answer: -12 °C
